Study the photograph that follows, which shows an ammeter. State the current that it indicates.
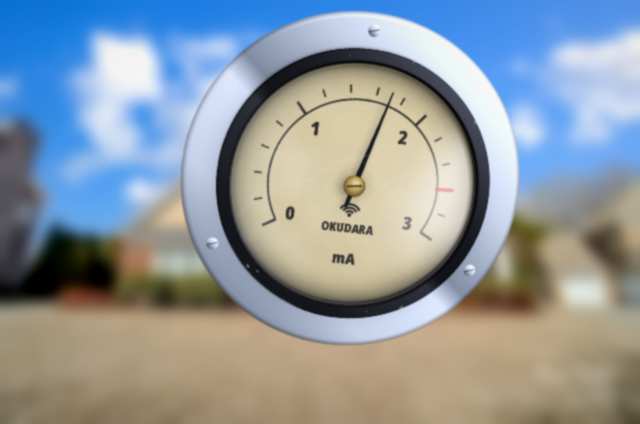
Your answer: 1.7 mA
